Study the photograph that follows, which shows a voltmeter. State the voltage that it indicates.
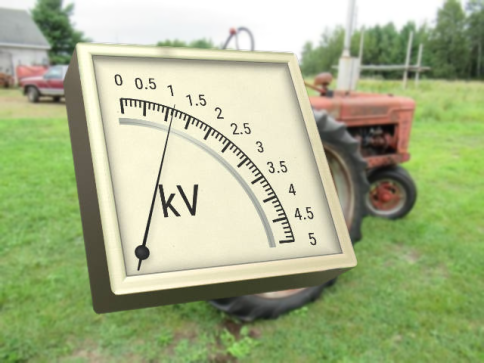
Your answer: 1.1 kV
